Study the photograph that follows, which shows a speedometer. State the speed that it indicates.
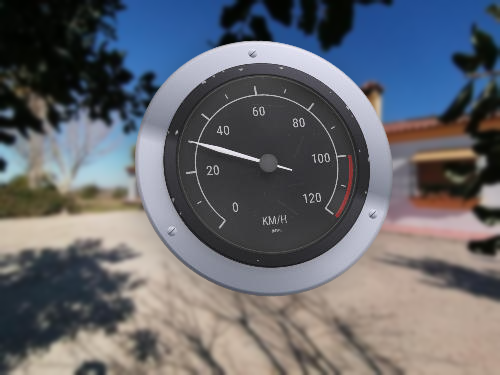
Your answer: 30 km/h
